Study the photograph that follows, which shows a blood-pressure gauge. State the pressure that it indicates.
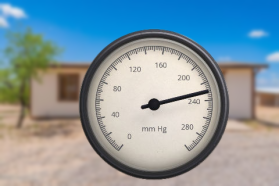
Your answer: 230 mmHg
